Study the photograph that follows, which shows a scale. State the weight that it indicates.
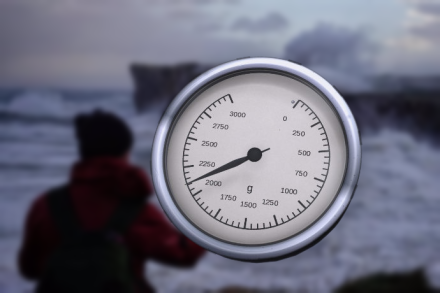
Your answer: 2100 g
